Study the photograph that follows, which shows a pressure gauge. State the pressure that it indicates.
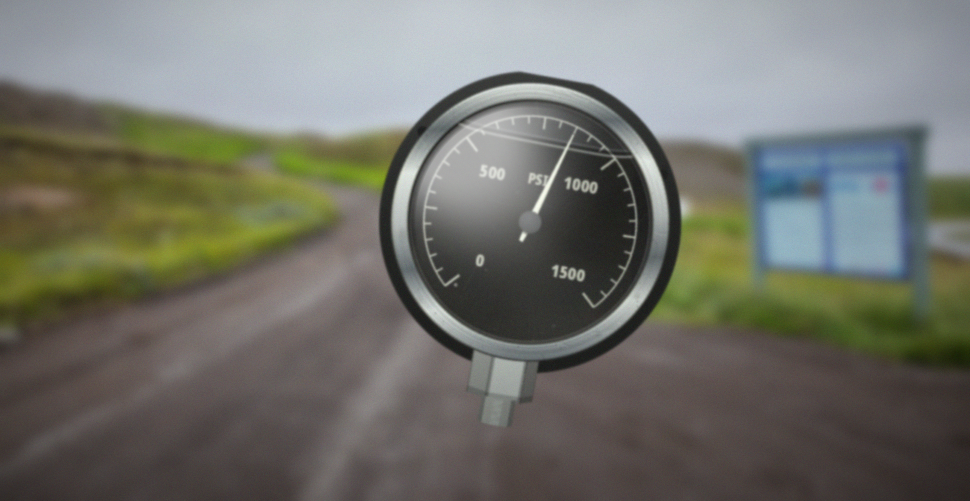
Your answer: 850 psi
